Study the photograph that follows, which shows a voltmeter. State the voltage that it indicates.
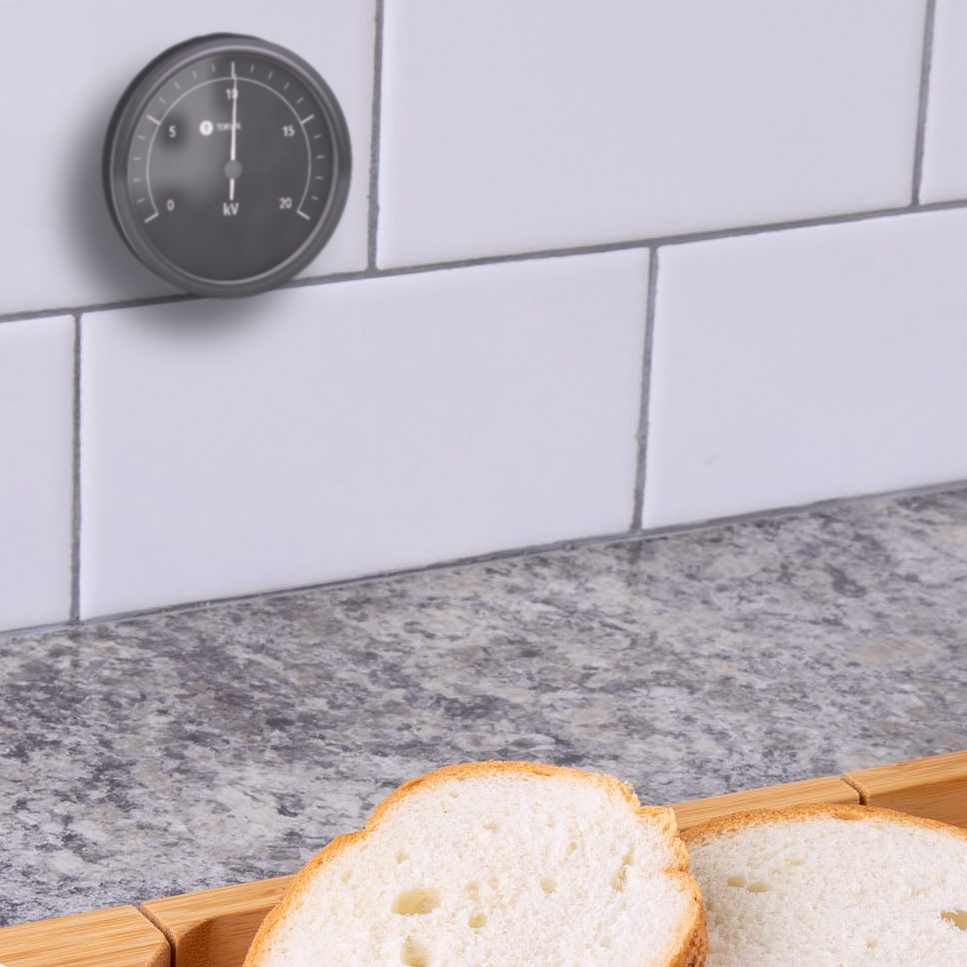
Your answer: 10 kV
